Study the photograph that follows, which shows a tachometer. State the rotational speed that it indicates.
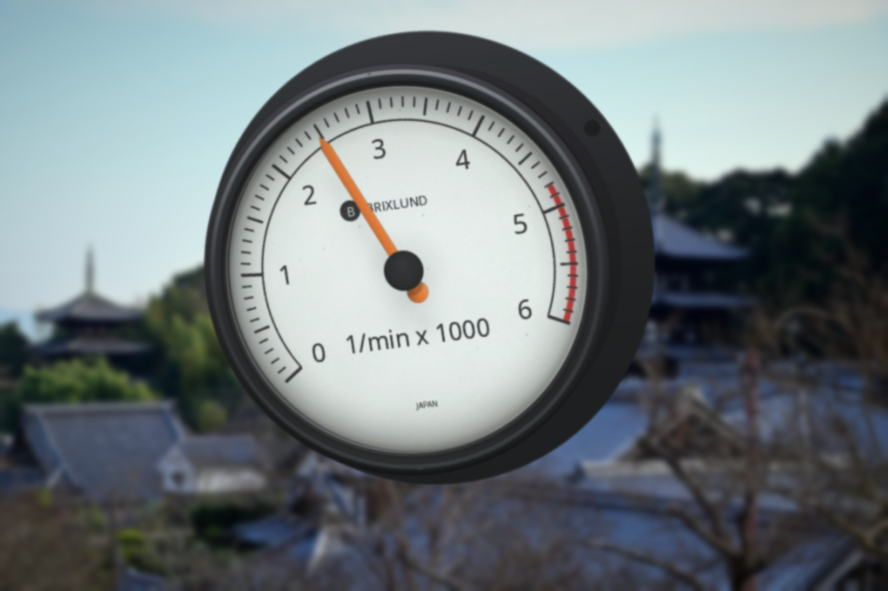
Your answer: 2500 rpm
